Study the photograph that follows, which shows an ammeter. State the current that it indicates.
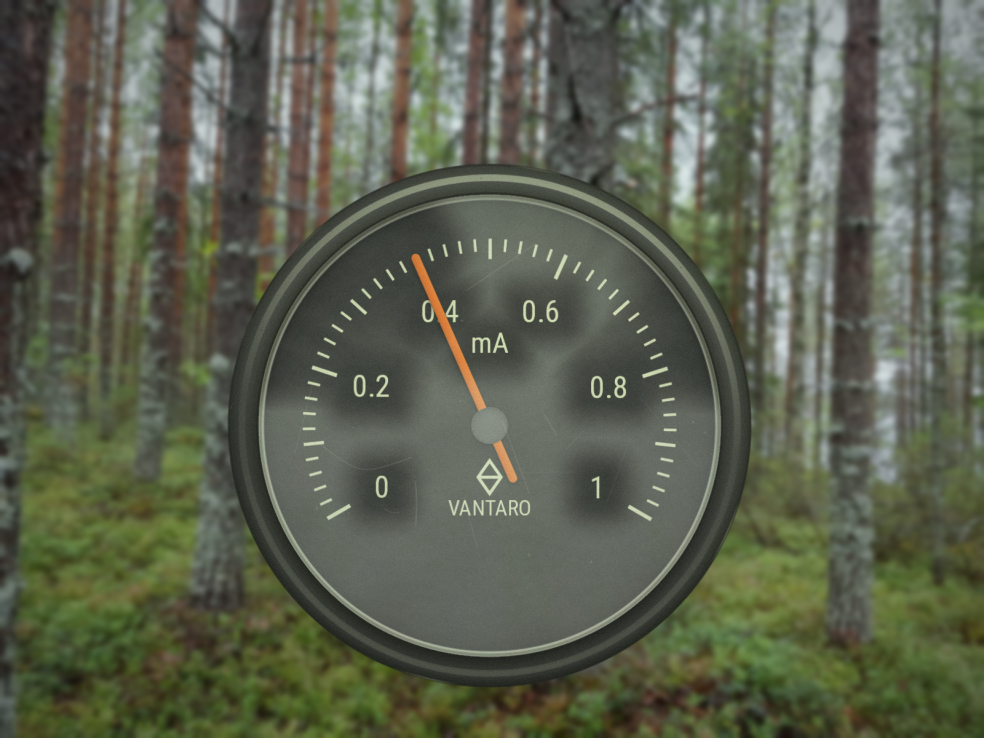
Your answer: 0.4 mA
